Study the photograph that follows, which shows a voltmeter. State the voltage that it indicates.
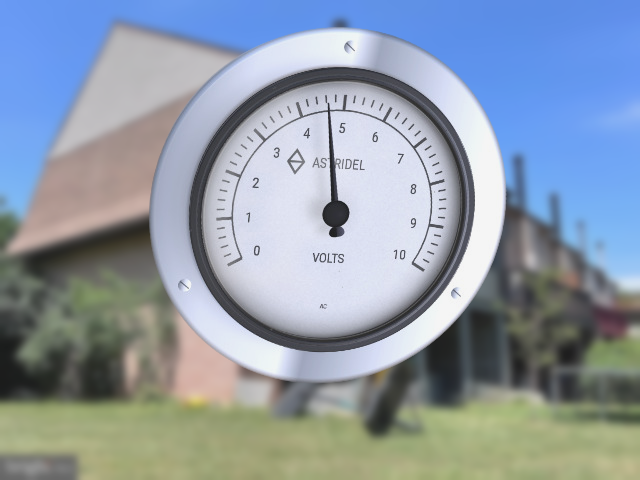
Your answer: 4.6 V
